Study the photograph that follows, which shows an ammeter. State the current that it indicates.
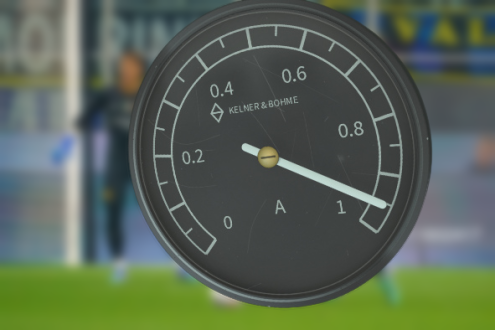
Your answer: 0.95 A
